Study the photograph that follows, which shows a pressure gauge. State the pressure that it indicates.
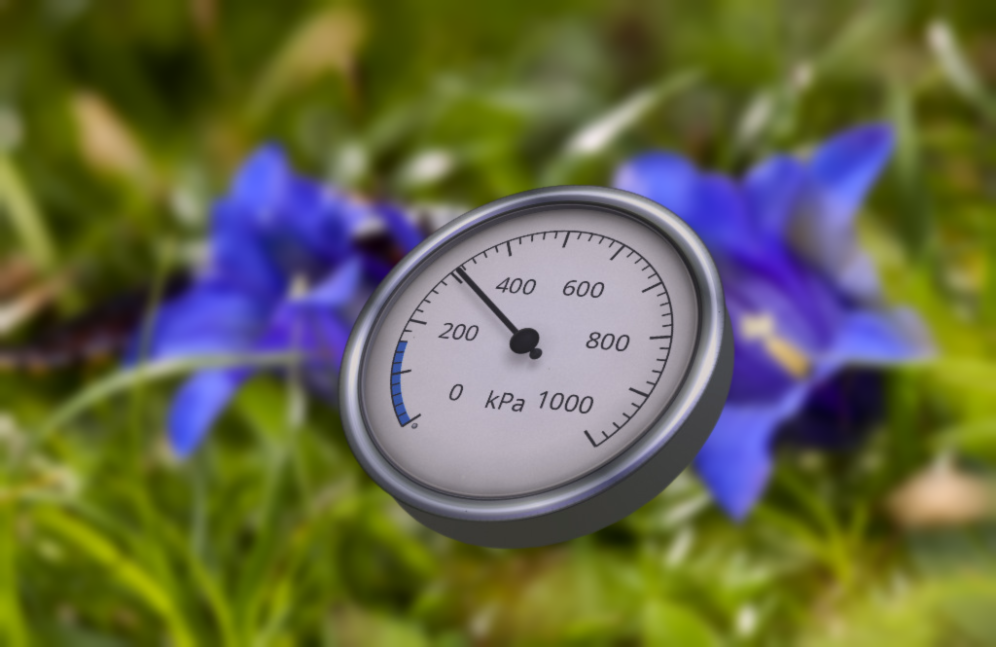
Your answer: 310 kPa
